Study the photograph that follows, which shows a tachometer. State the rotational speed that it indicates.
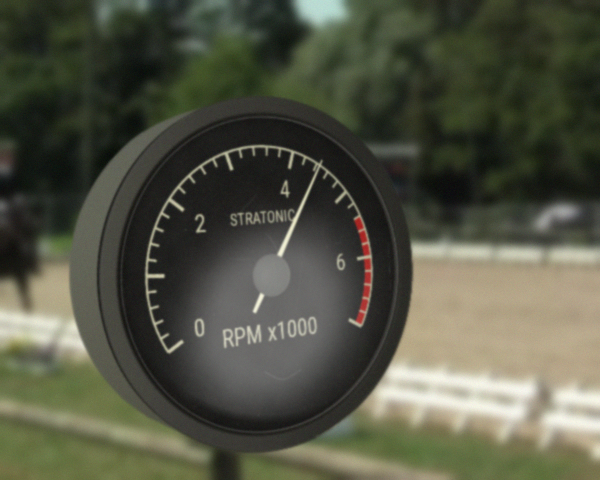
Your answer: 4400 rpm
